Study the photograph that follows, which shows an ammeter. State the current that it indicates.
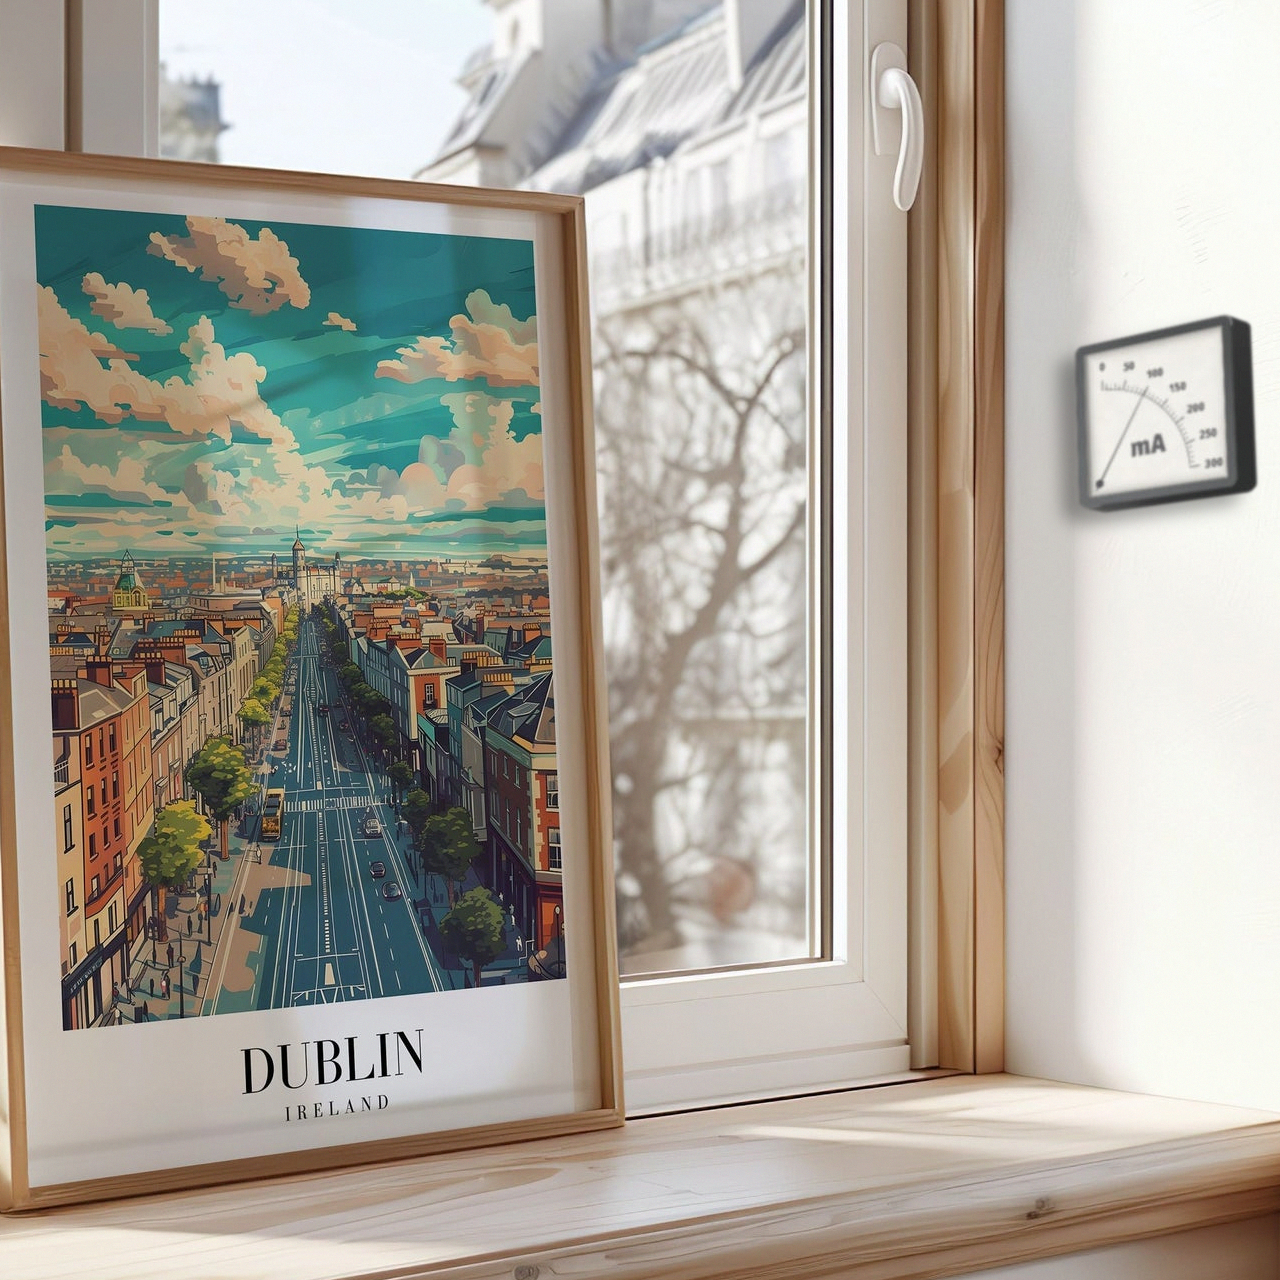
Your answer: 100 mA
